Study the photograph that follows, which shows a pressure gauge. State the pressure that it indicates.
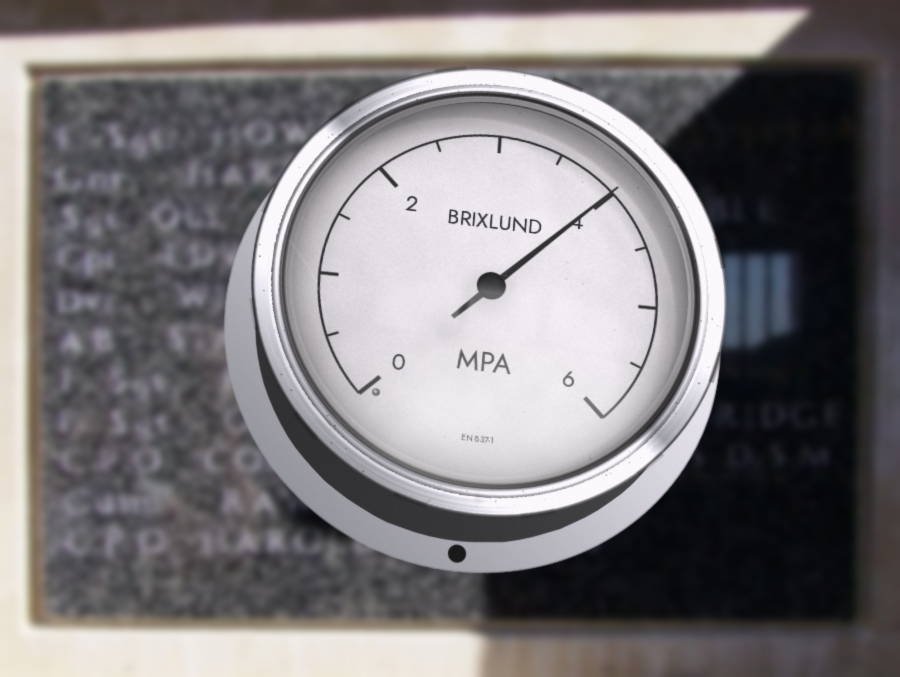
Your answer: 4 MPa
